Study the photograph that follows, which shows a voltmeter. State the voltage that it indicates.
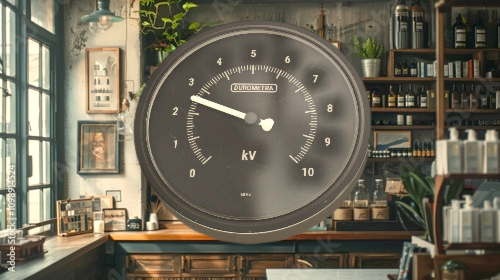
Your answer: 2.5 kV
